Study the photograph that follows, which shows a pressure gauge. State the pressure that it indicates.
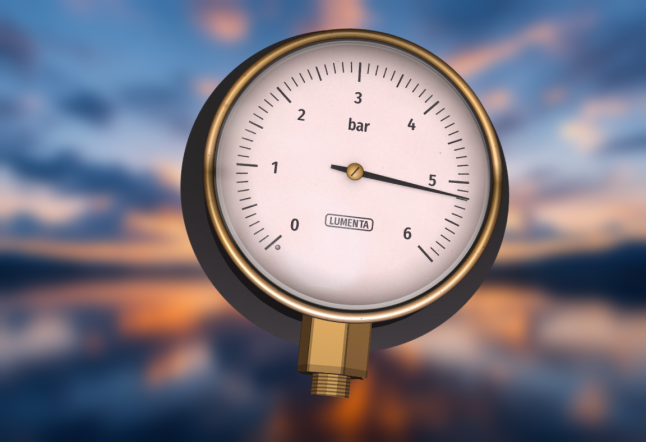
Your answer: 5.2 bar
